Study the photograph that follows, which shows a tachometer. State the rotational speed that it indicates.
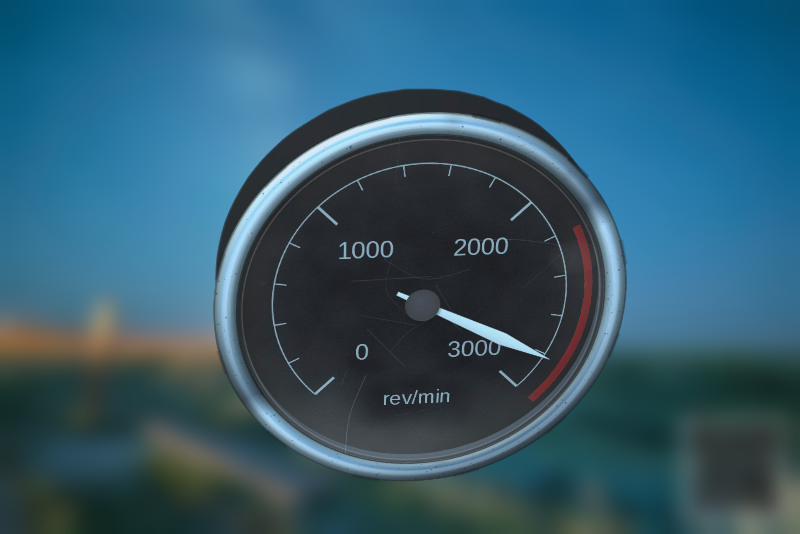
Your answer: 2800 rpm
